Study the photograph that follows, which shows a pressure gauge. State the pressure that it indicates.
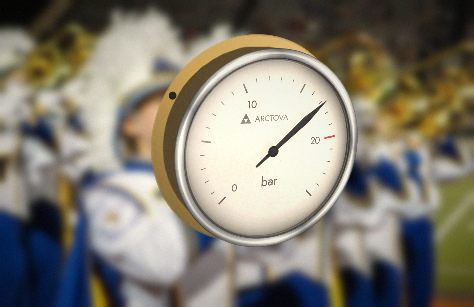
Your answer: 17 bar
